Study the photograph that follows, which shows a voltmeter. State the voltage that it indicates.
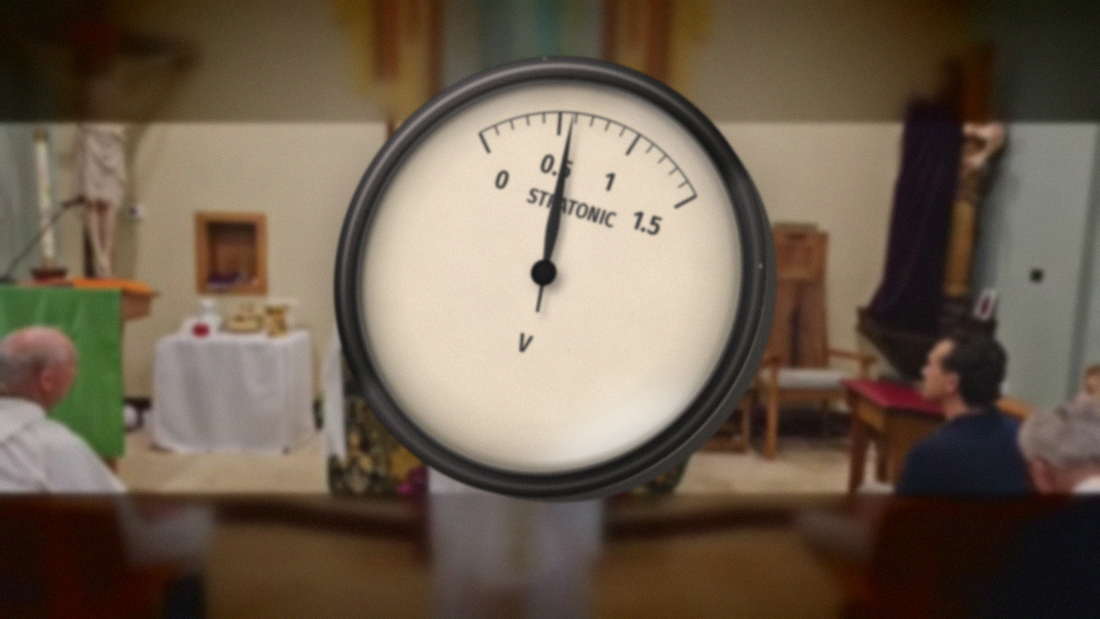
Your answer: 0.6 V
